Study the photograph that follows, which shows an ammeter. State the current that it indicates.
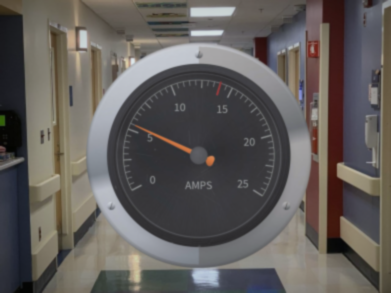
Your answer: 5.5 A
